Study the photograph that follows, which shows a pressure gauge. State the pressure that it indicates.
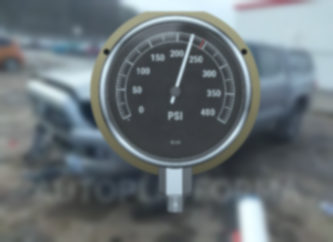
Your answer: 225 psi
